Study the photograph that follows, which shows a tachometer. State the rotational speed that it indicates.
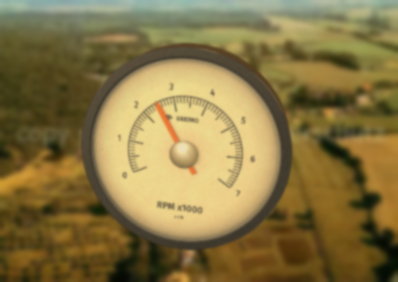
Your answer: 2500 rpm
